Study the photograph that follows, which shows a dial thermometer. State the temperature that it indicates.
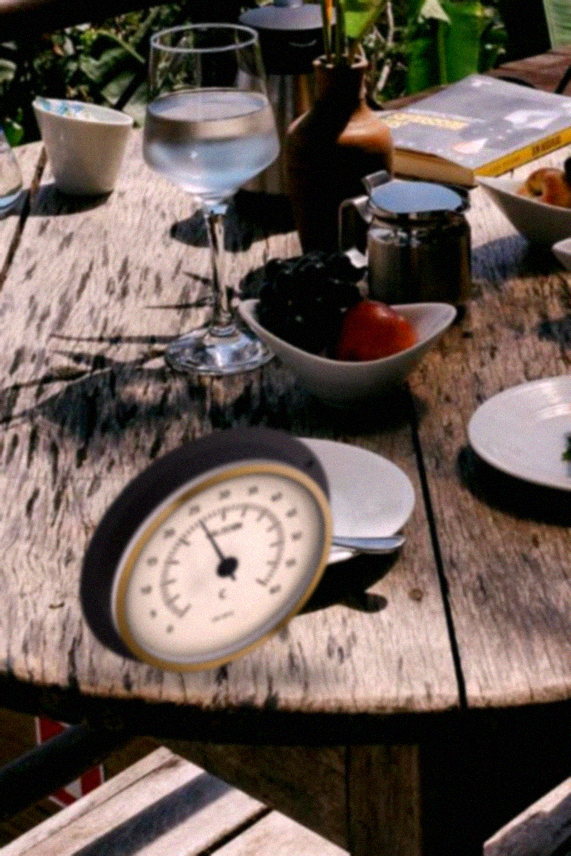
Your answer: 25 °C
